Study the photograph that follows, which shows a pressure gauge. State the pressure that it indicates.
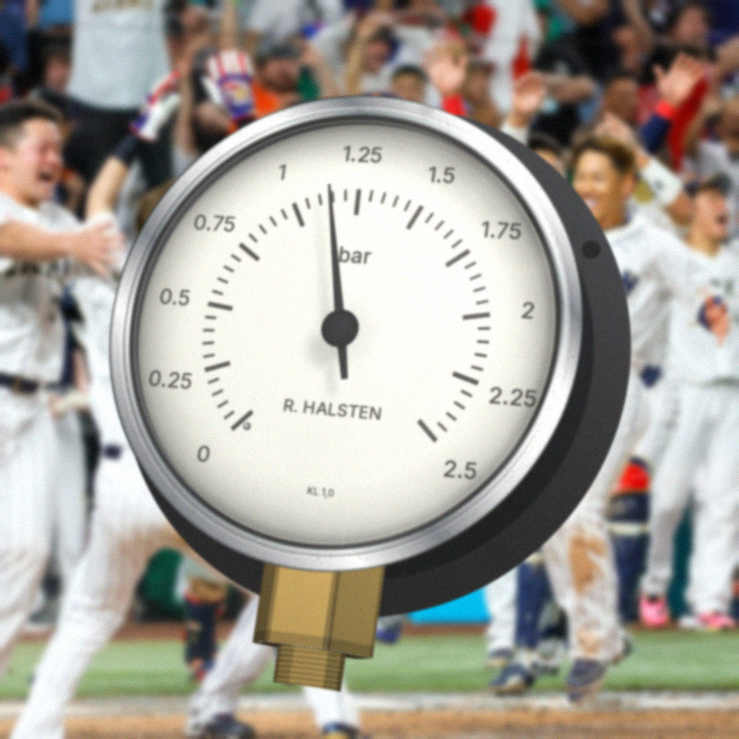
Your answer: 1.15 bar
